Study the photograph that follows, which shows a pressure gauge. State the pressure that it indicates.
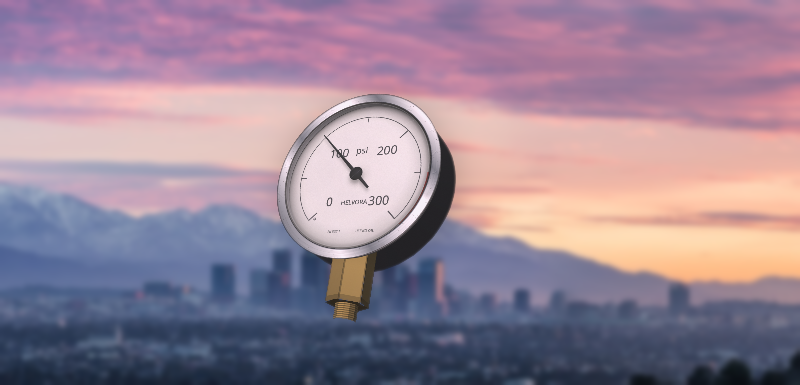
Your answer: 100 psi
